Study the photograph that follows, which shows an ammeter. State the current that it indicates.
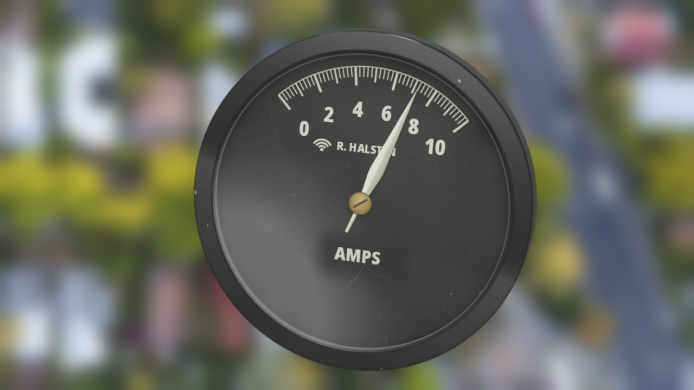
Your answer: 7.2 A
